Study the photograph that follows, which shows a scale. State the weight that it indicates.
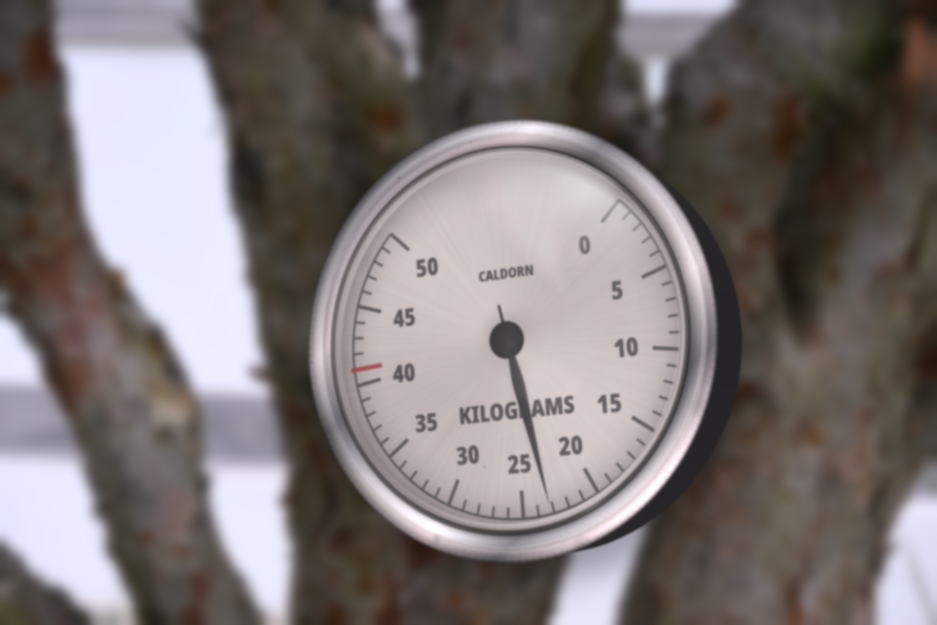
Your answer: 23 kg
